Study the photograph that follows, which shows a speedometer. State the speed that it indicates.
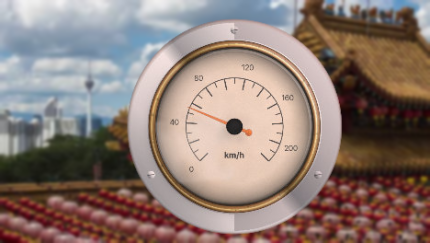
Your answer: 55 km/h
